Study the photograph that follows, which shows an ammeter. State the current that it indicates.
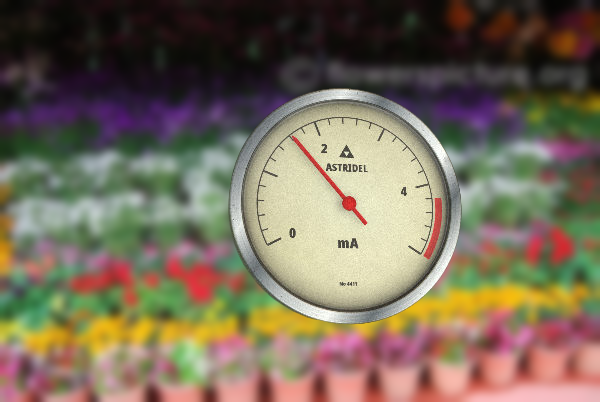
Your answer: 1.6 mA
